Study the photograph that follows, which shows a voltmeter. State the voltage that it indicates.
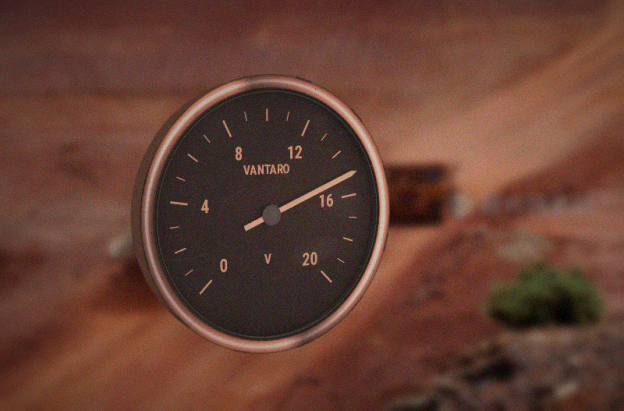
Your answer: 15 V
